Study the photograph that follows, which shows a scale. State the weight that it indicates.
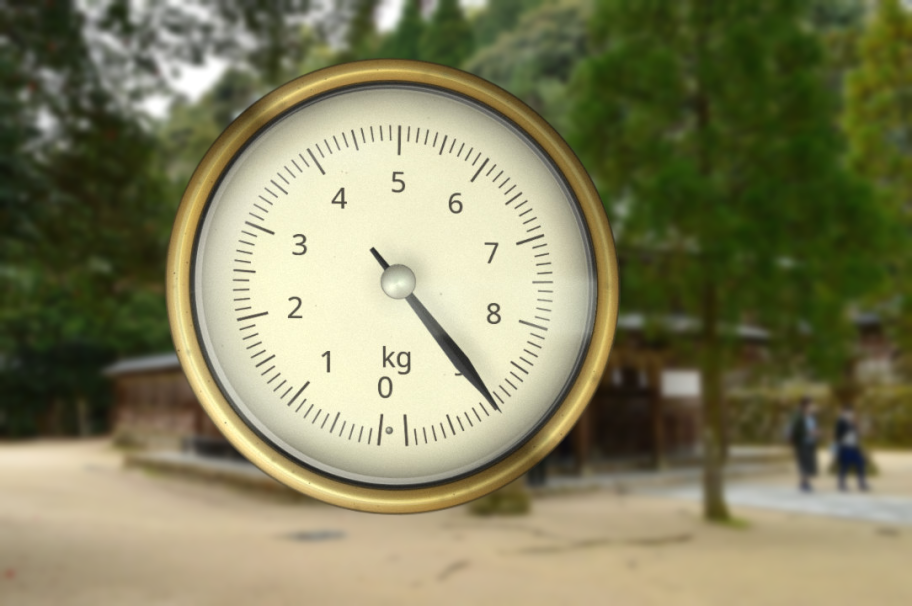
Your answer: 9 kg
